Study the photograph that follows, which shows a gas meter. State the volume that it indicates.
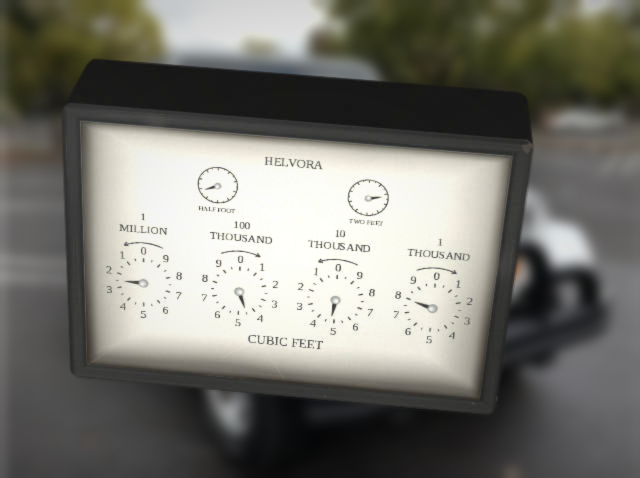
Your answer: 244800 ft³
